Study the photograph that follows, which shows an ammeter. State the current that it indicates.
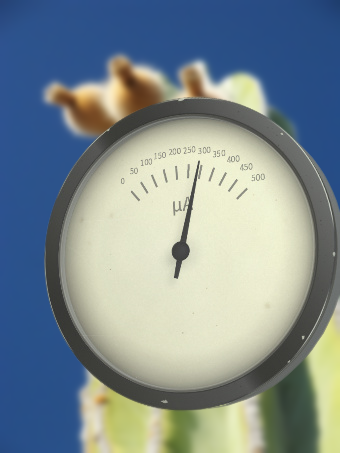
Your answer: 300 µA
